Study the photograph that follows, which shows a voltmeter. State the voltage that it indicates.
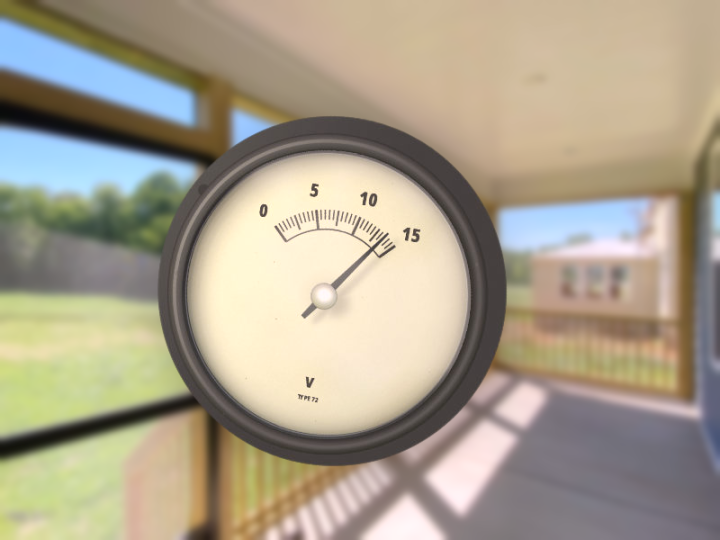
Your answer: 13.5 V
